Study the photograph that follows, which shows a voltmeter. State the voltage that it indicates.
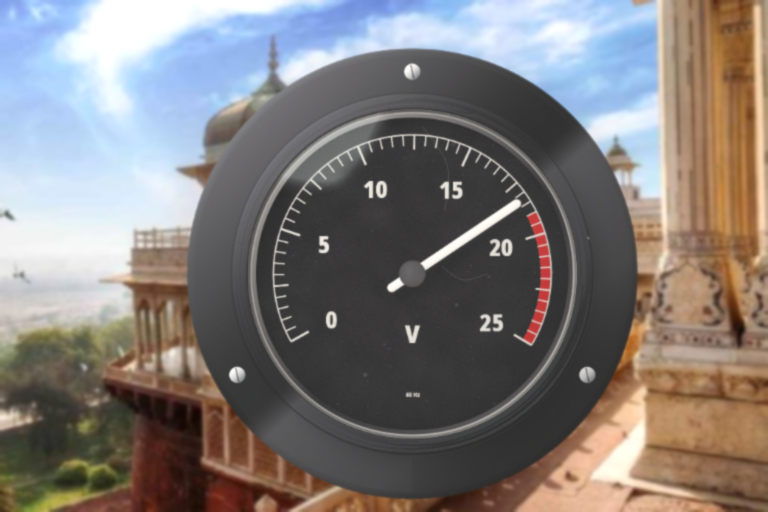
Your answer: 18.25 V
